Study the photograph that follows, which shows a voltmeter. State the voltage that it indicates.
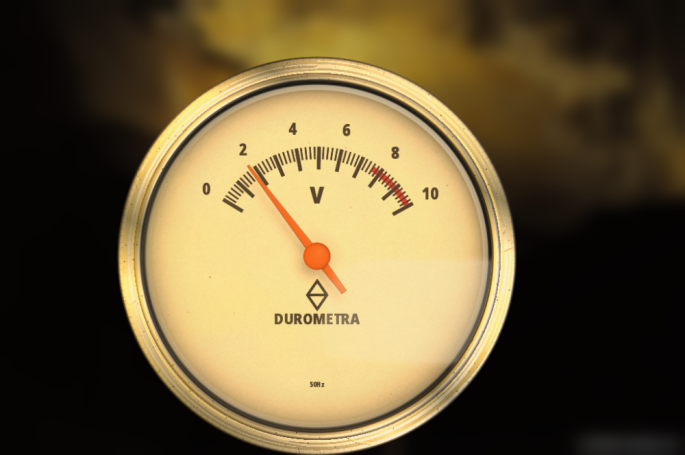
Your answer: 1.8 V
